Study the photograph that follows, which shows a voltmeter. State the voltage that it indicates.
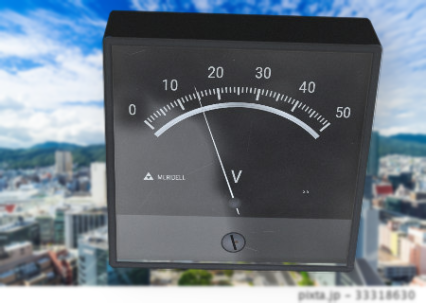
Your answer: 15 V
